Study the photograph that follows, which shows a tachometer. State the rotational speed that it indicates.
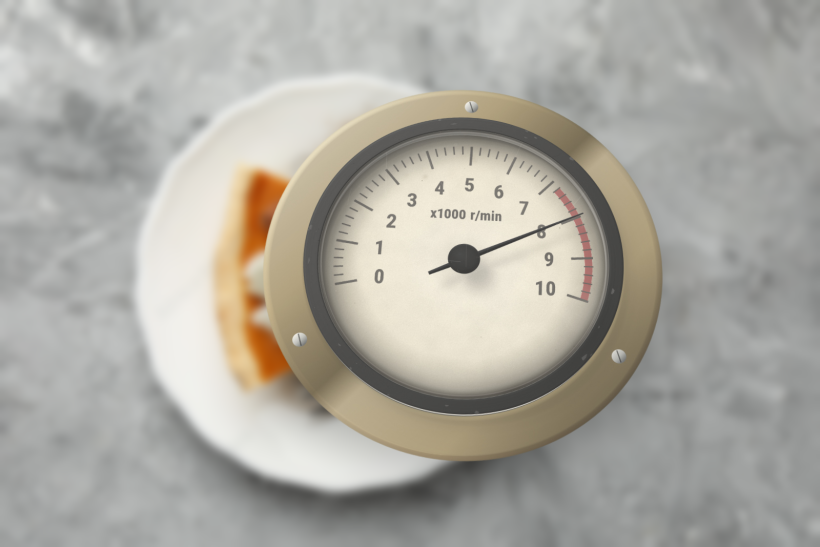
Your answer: 8000 rpm
